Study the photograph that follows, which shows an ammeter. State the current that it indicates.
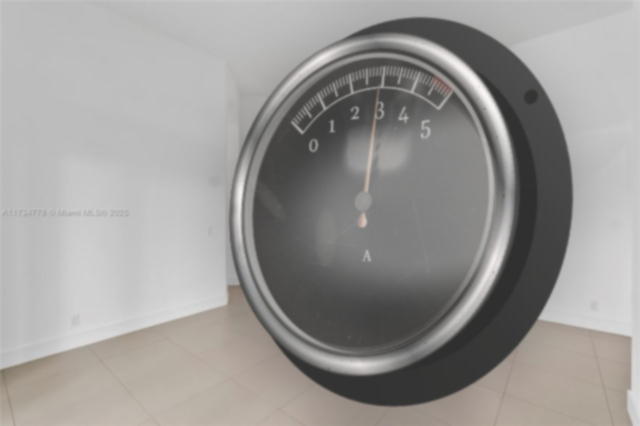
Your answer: 3 A
